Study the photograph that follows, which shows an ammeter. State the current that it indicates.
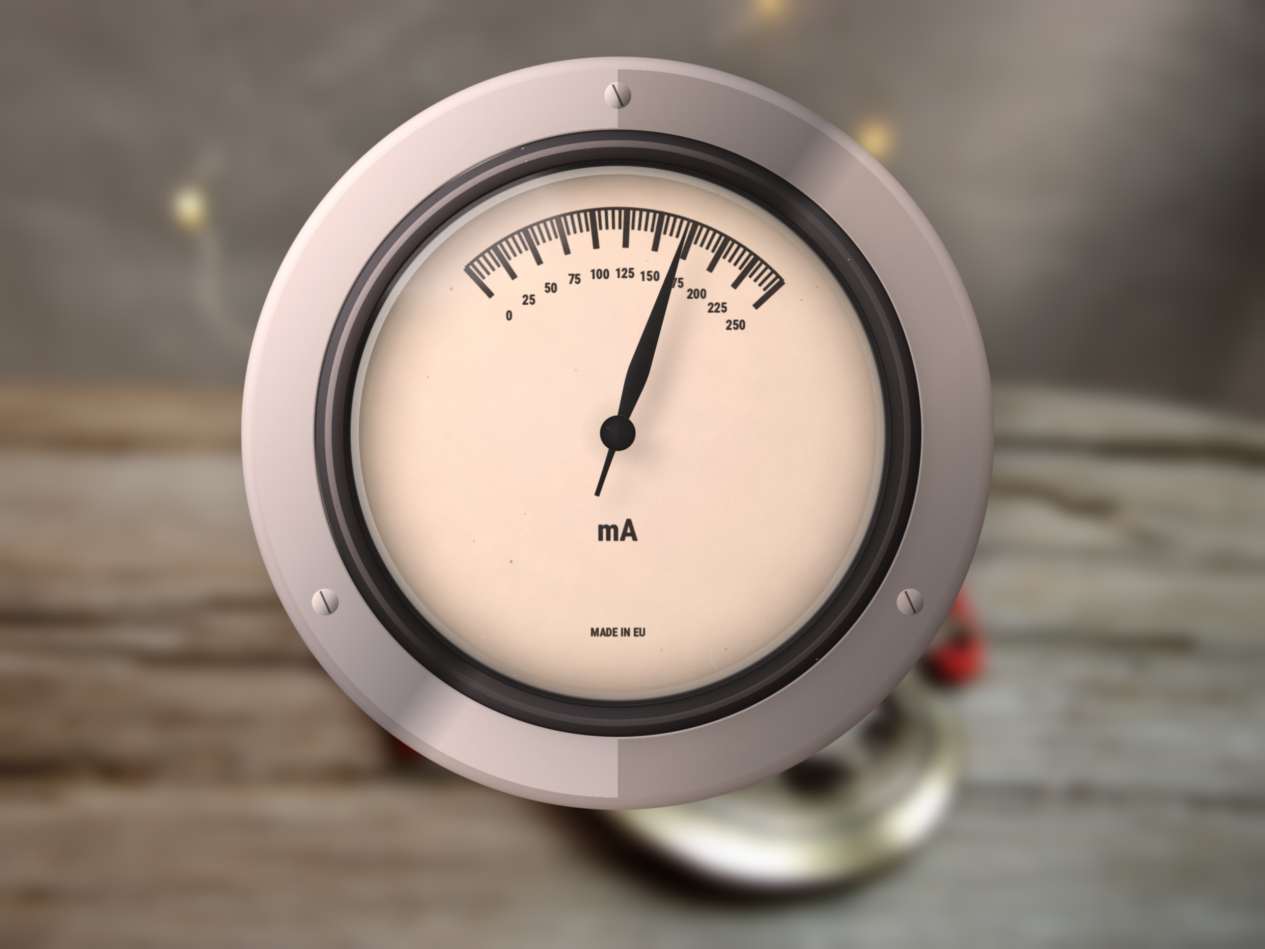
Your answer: 170 mA
